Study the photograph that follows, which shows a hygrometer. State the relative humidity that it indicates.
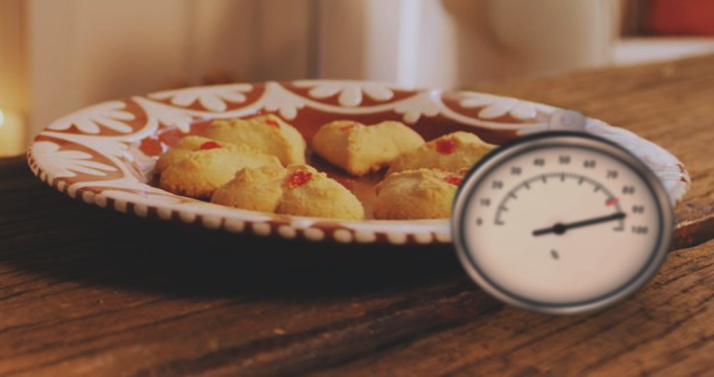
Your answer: 90 %
